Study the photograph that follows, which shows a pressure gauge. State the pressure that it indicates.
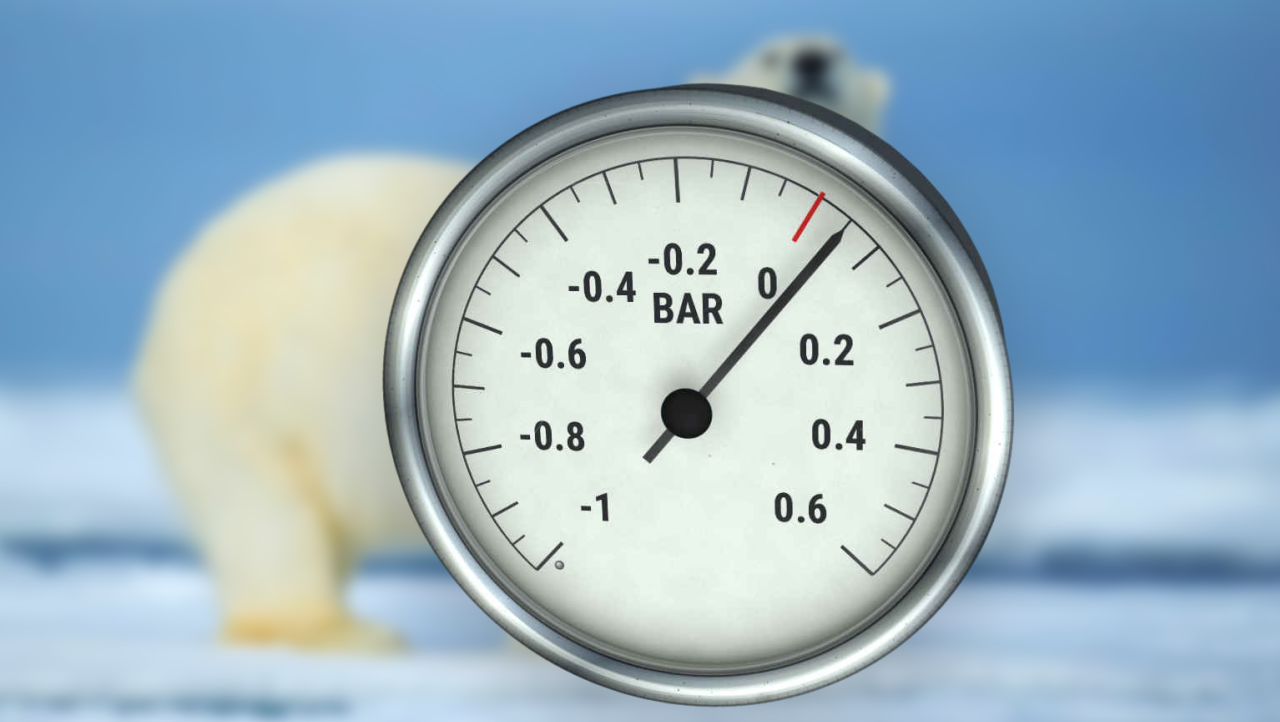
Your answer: 0.05 bar
